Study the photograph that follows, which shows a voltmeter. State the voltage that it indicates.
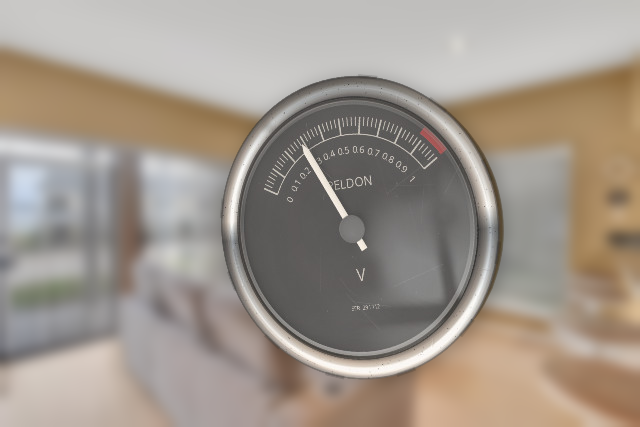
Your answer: 0.3 V
